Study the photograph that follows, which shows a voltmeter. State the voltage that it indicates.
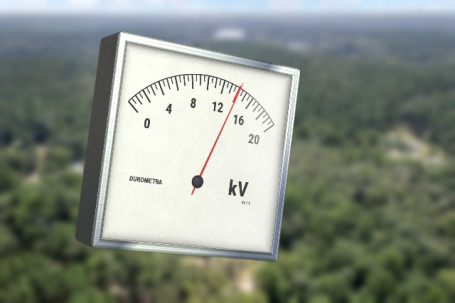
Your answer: 14 kV
